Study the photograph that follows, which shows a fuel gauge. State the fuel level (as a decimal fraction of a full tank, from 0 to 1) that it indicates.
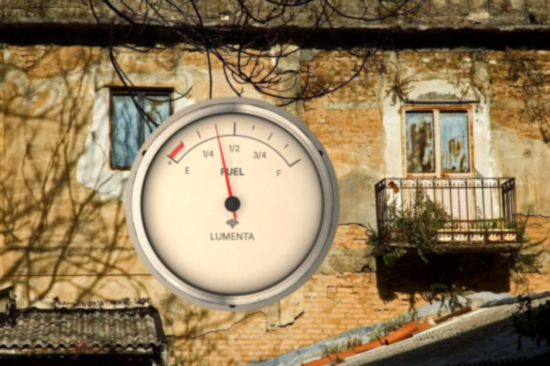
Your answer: 0.375
